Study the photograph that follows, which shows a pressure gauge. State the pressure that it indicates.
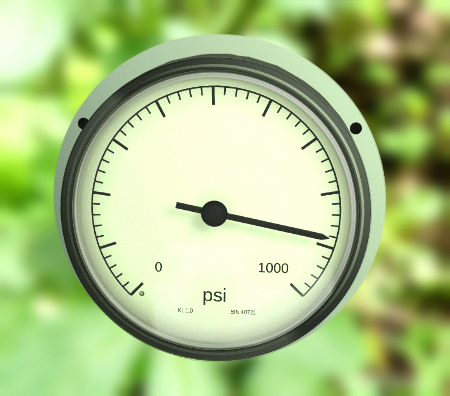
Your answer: 880 psi
